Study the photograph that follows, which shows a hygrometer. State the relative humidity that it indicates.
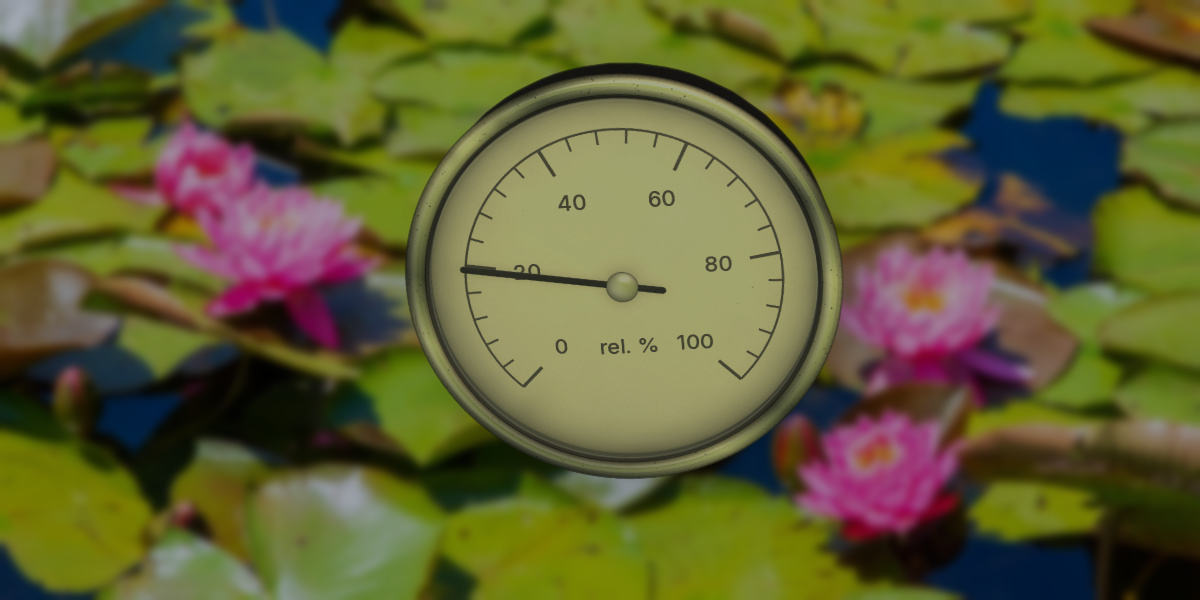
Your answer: 20 %
